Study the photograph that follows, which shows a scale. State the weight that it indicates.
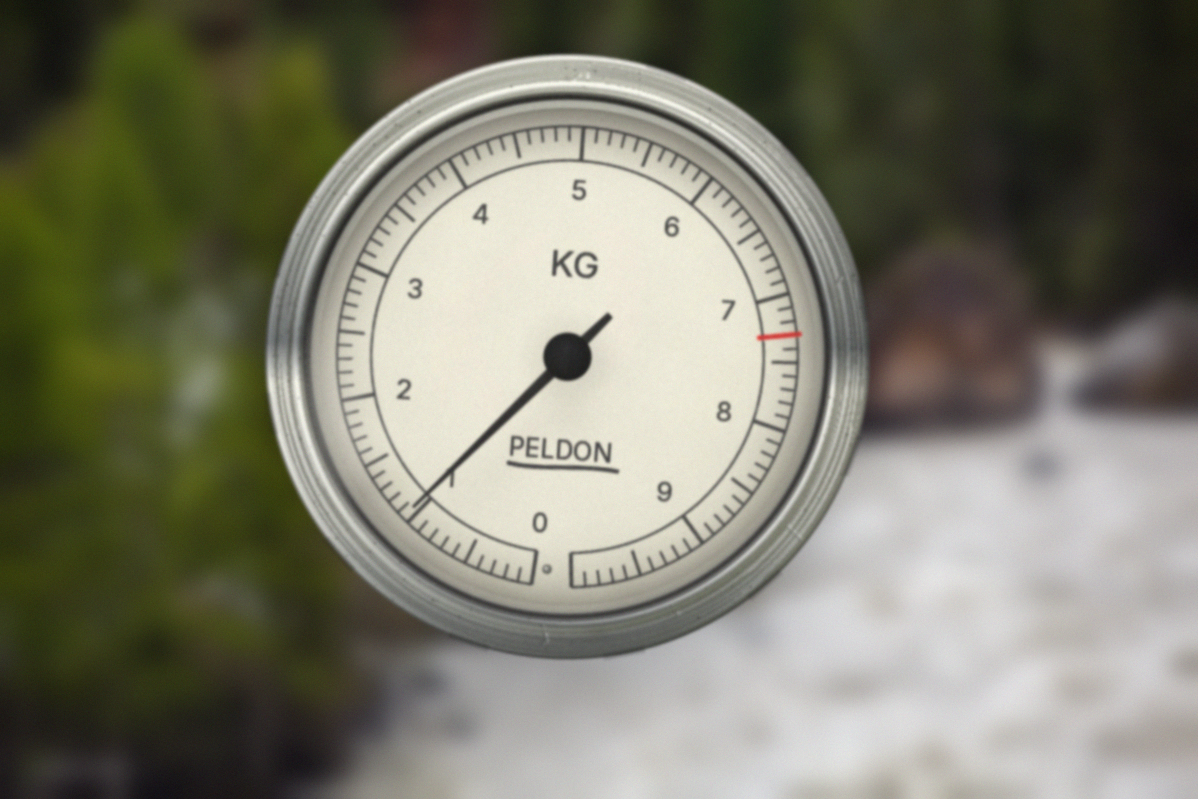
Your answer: 1.05 kg
